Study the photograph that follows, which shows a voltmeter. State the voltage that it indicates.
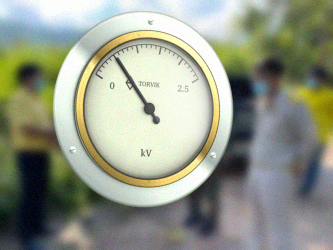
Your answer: 0.5 kV
